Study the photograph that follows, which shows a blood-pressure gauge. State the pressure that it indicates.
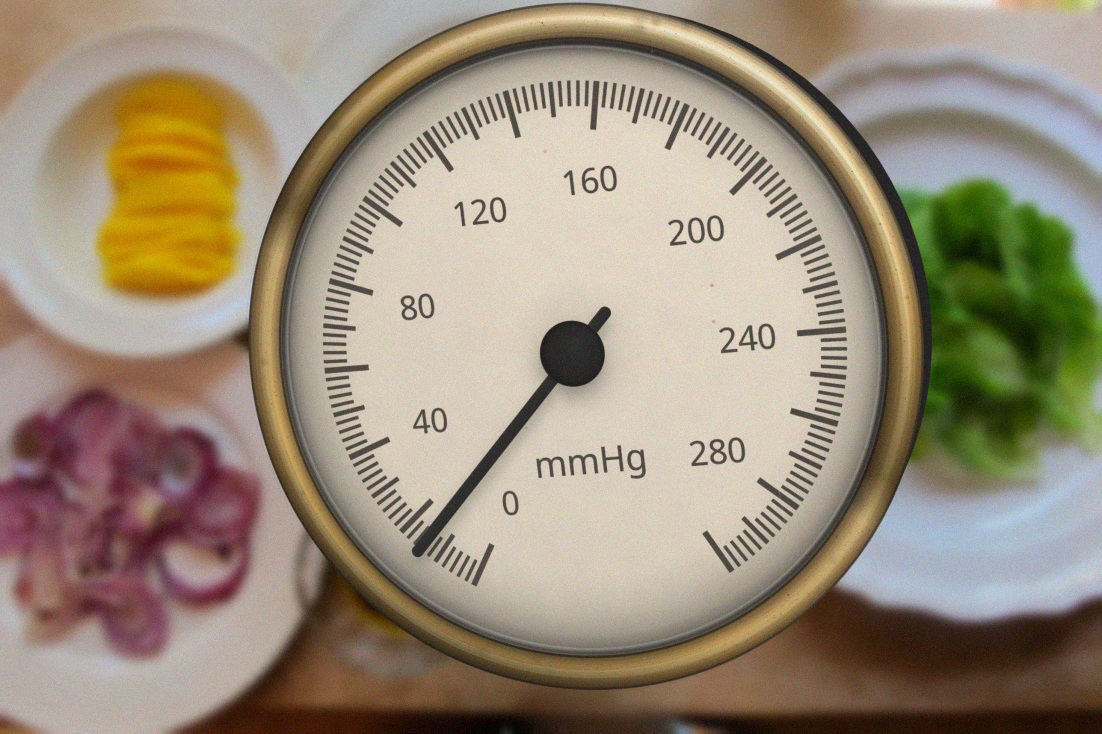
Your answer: 14 mmHg
